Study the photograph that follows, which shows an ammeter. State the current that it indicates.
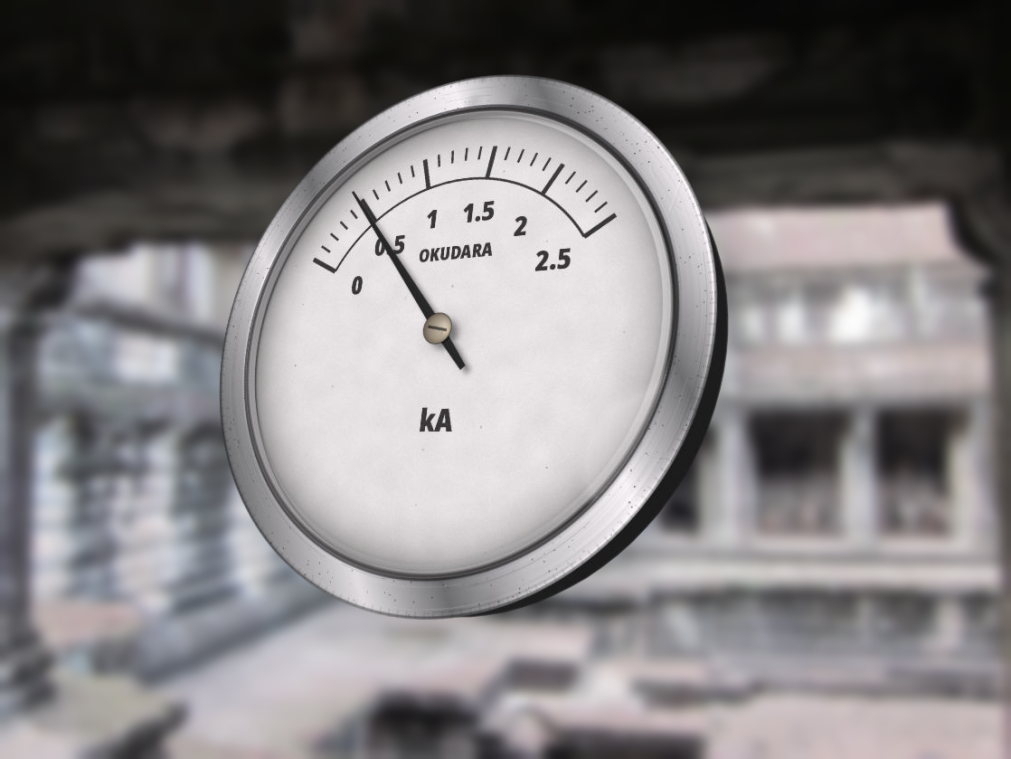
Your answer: 0.5 kA
